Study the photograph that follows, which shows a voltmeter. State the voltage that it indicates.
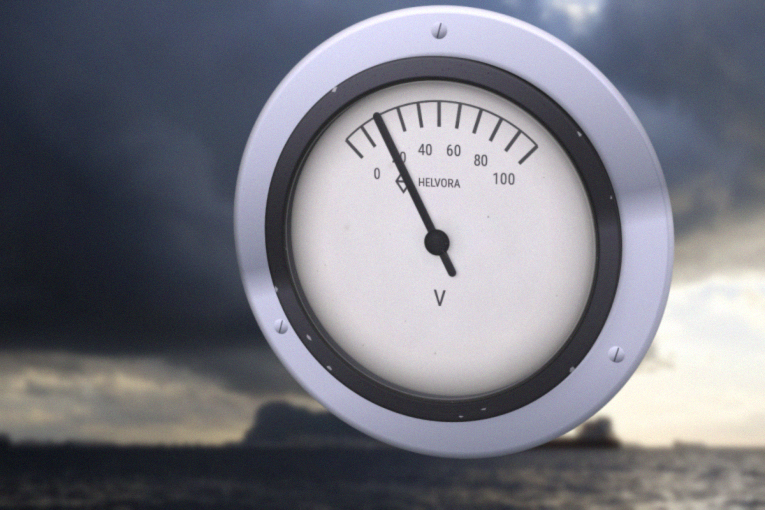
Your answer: 20 V
